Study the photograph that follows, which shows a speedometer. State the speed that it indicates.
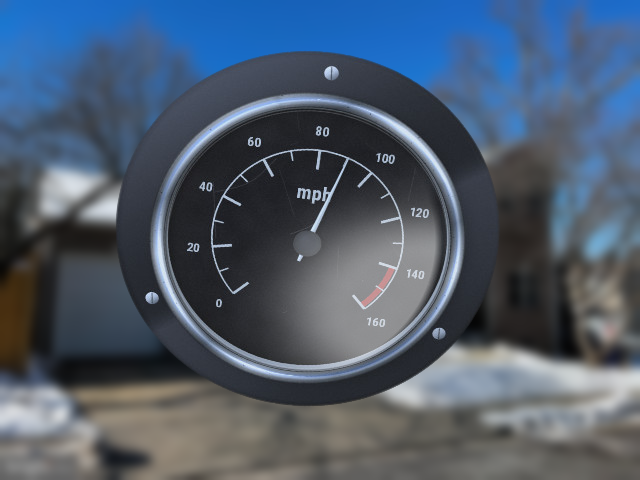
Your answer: 90 mph
